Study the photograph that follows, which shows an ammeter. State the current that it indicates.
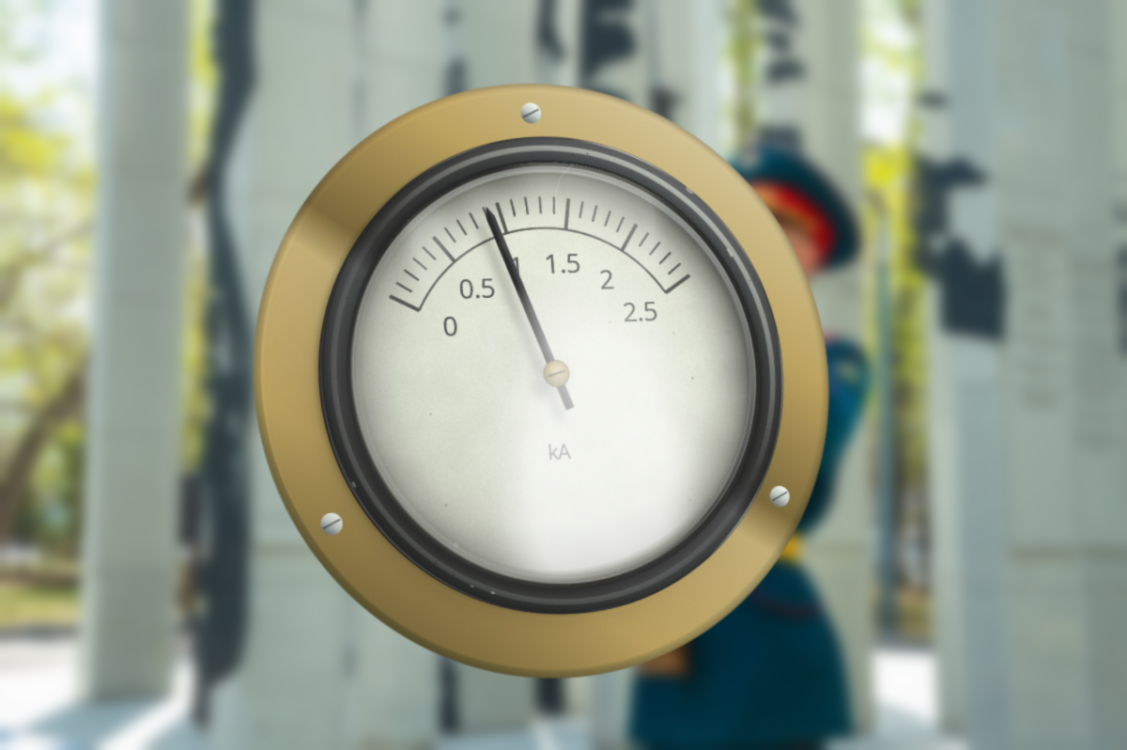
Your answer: 0.9 kA
